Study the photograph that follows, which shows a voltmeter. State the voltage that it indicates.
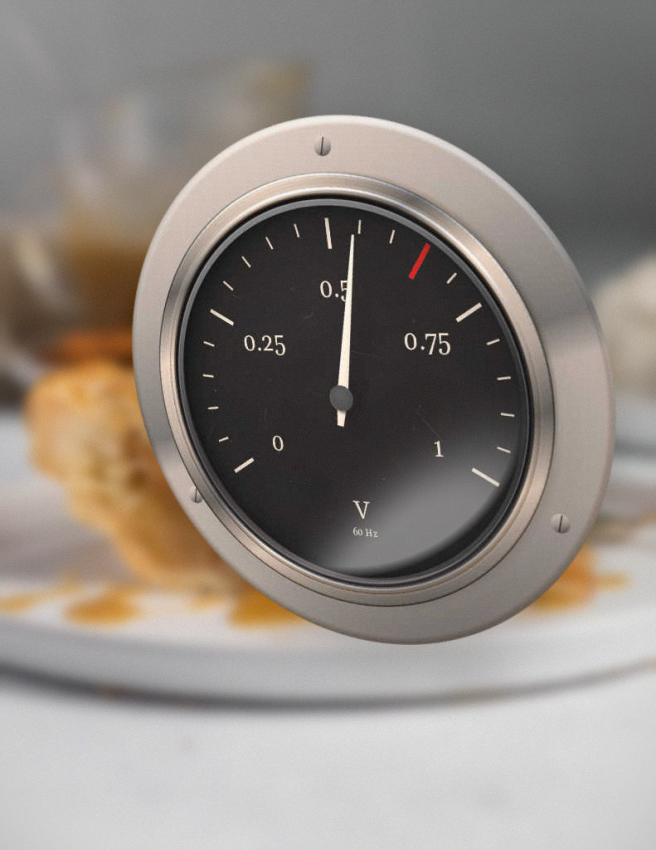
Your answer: 0.55 V
